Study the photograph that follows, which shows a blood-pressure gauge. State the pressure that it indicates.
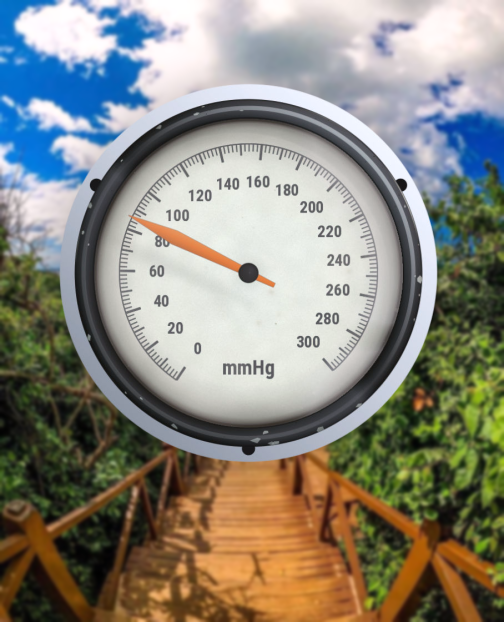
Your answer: 86 mmHg
